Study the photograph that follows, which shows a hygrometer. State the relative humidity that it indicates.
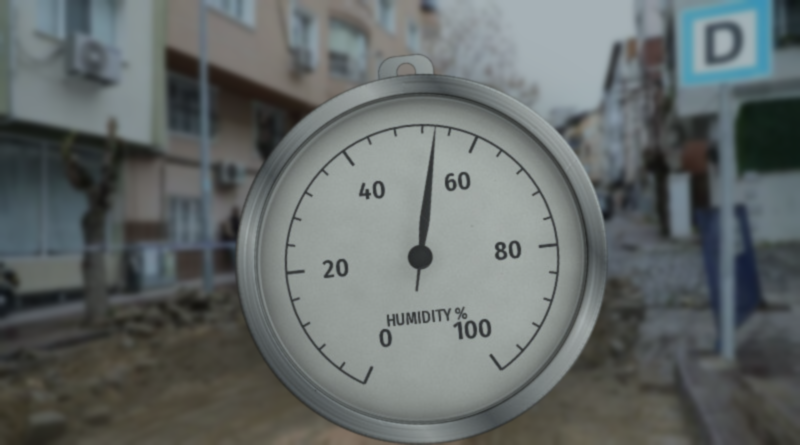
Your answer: 54 %
